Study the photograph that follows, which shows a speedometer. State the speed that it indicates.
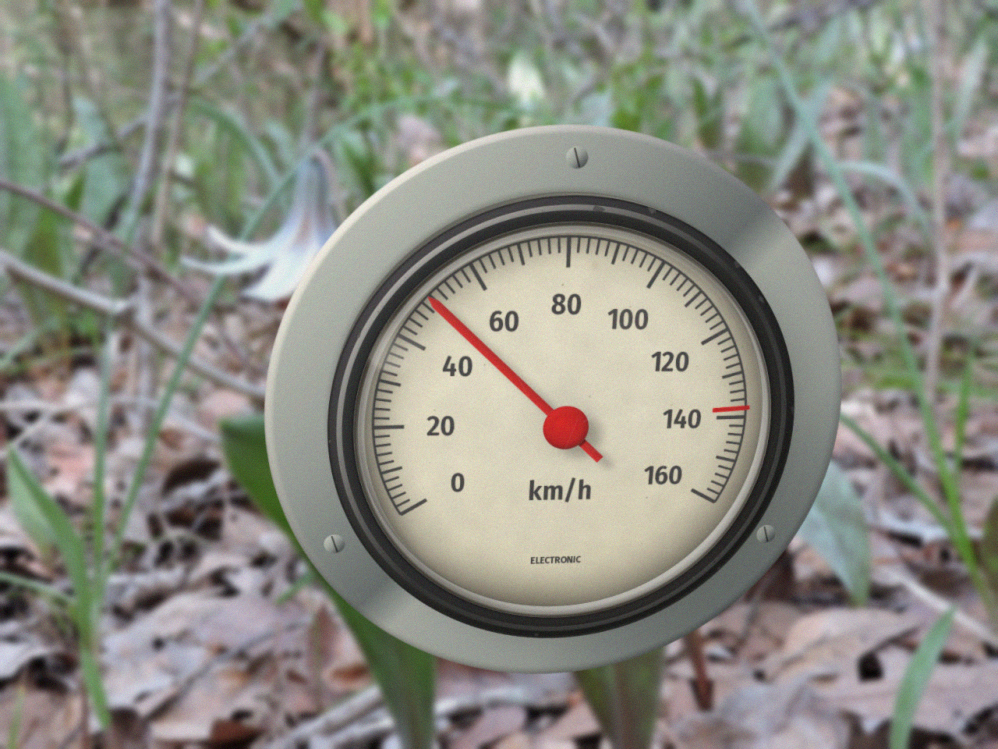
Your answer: 50 km/h
